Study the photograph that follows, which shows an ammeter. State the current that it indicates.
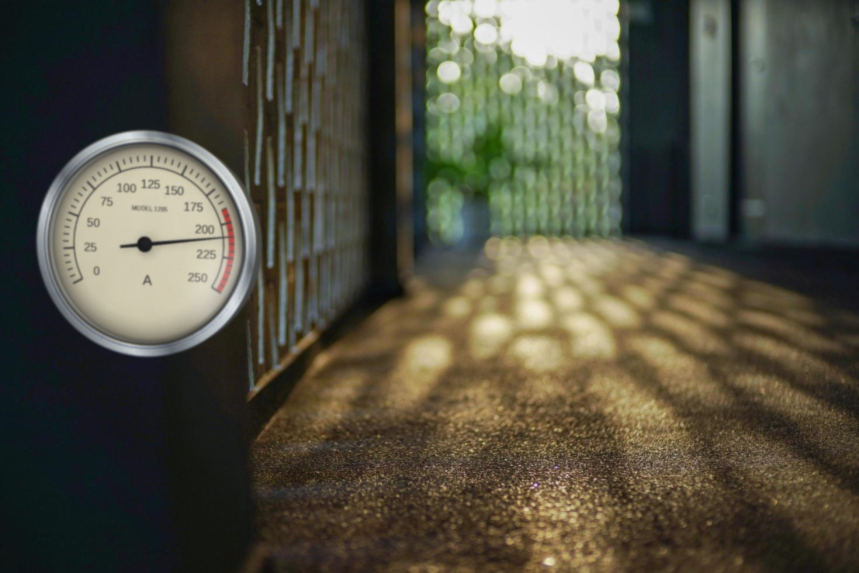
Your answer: 210 A
